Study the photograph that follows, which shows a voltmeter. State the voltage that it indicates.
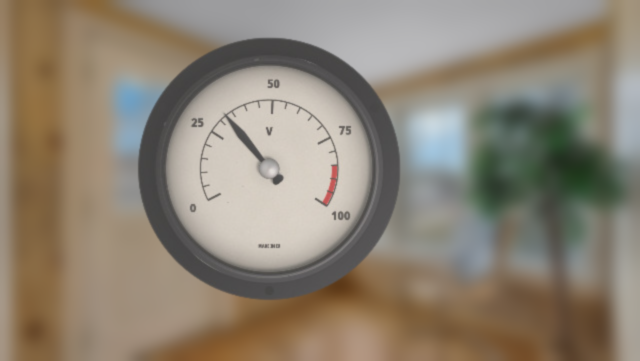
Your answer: 32.5 V
